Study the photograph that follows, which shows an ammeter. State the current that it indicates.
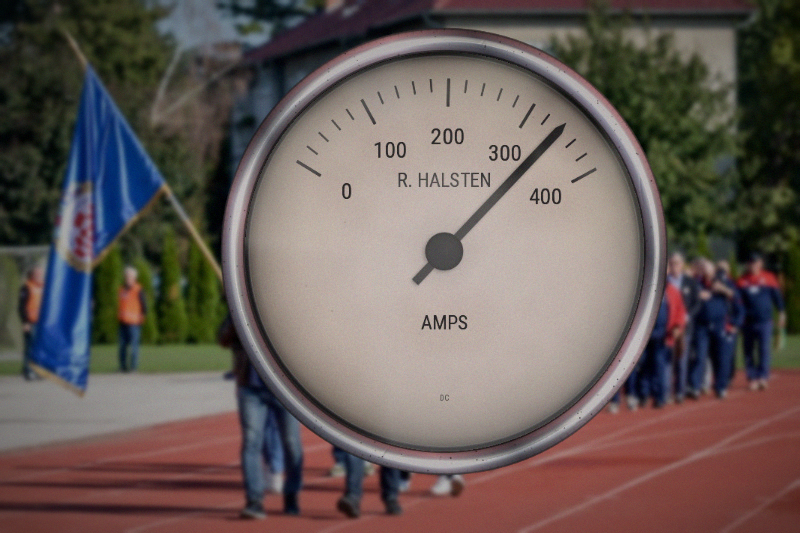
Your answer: 340 A
